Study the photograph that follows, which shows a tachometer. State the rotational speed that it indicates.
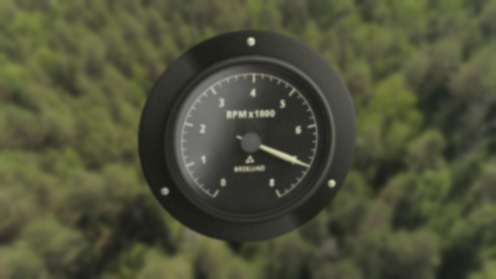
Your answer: 7000 rpm
